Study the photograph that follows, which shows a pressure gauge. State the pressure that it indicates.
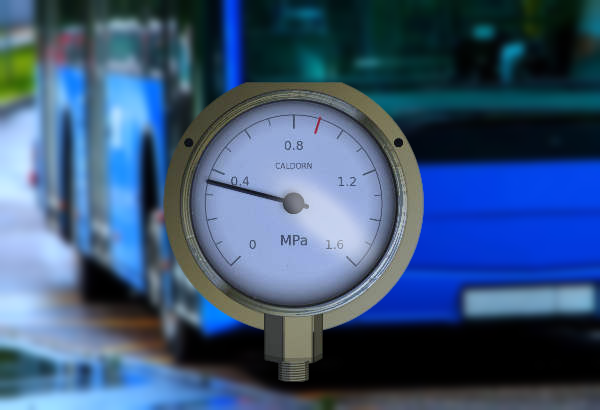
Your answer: 0.35 MPa
